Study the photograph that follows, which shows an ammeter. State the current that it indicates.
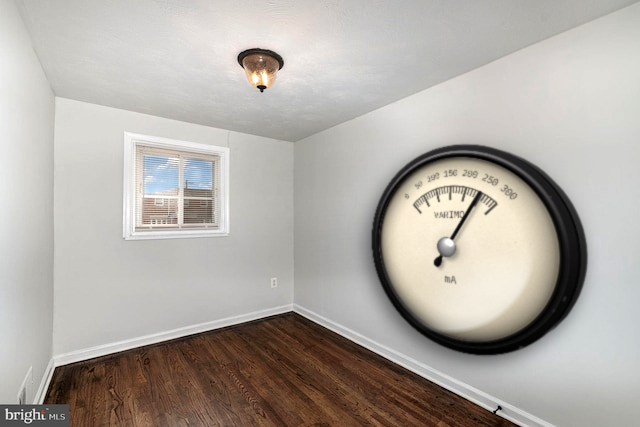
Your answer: 250 mA
